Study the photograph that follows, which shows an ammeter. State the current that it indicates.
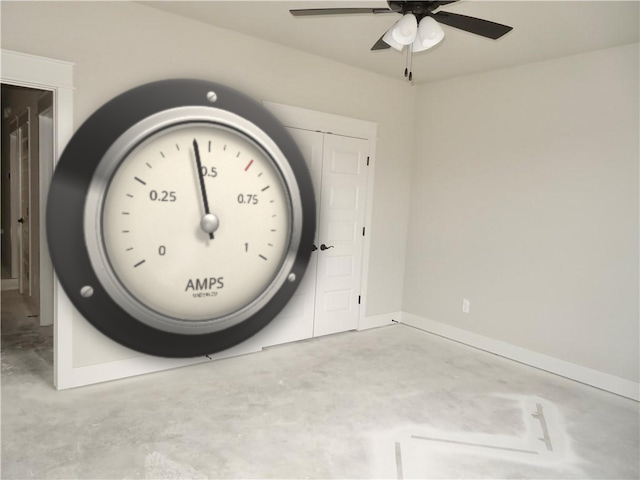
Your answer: 0.45 A
